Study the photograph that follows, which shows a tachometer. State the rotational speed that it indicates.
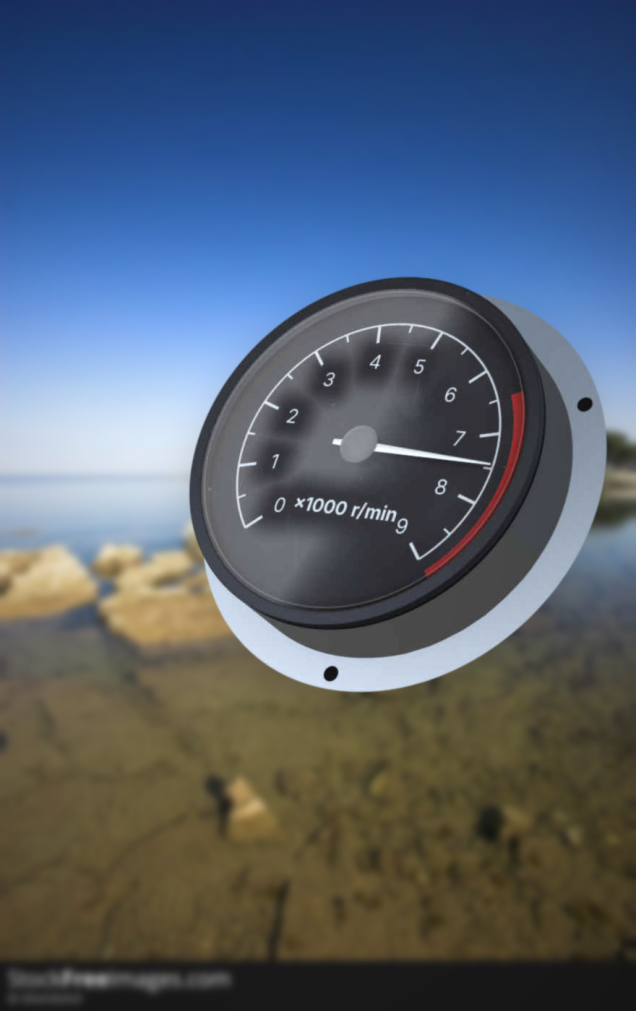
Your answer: 7500 rpm
